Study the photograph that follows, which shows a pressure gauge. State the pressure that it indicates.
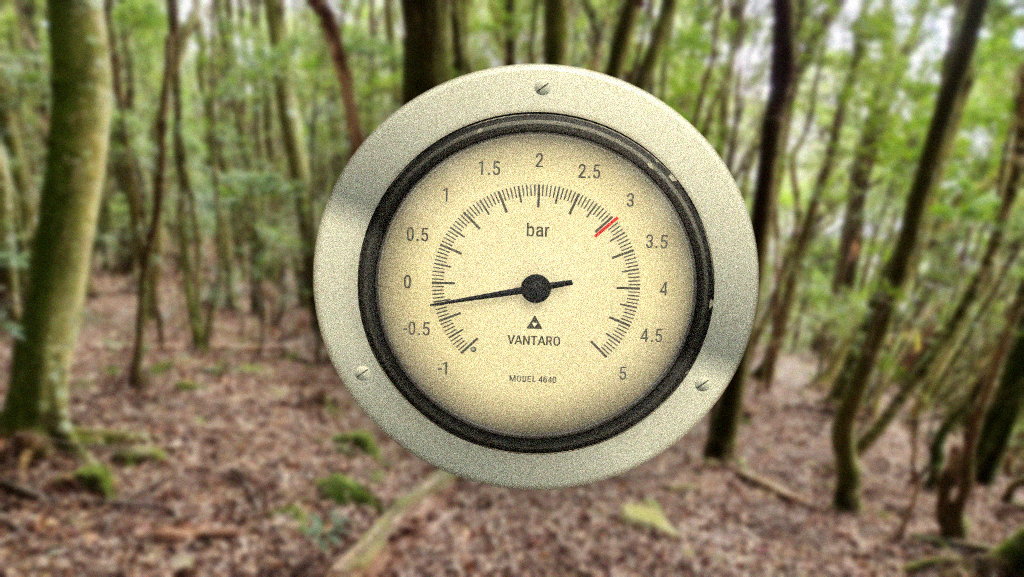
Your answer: -0.25 bar
